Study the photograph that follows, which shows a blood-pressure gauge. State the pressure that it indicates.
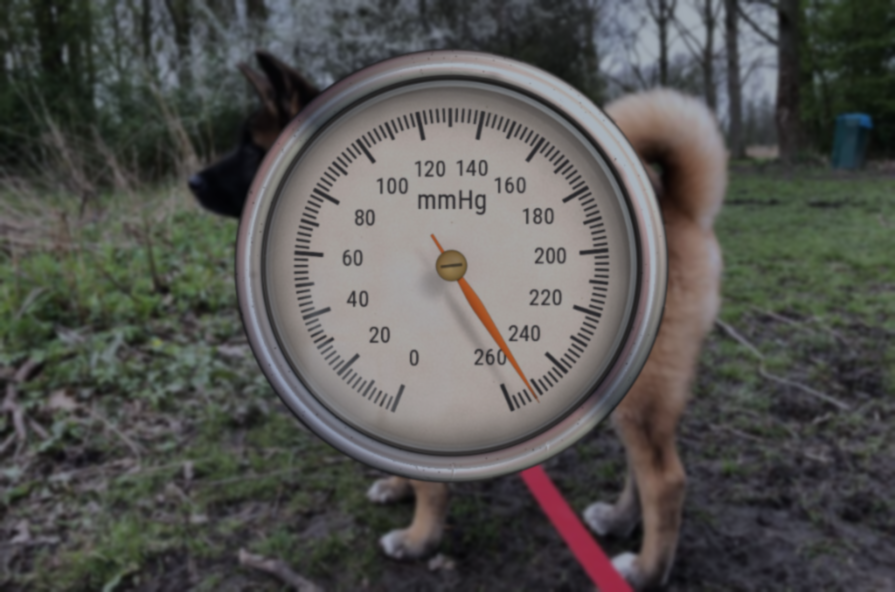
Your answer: 252 mmHg
